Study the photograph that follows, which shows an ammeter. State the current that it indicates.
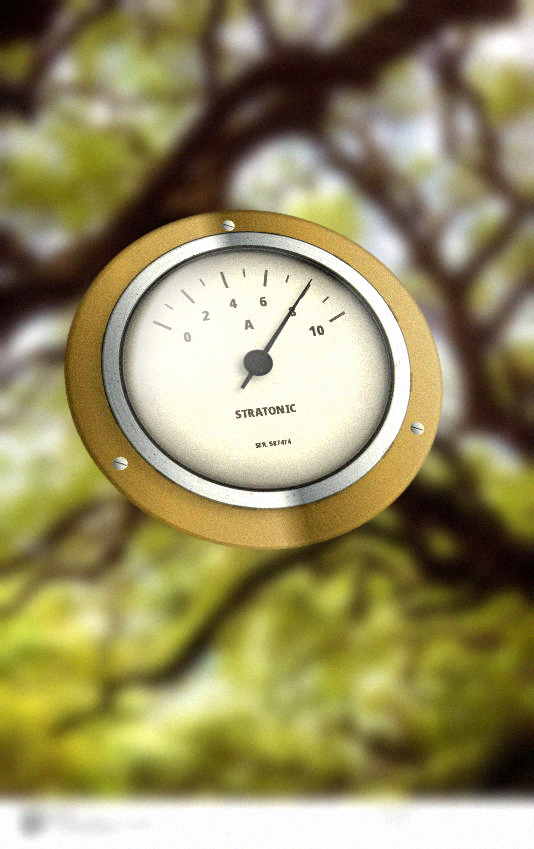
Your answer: 8 A
